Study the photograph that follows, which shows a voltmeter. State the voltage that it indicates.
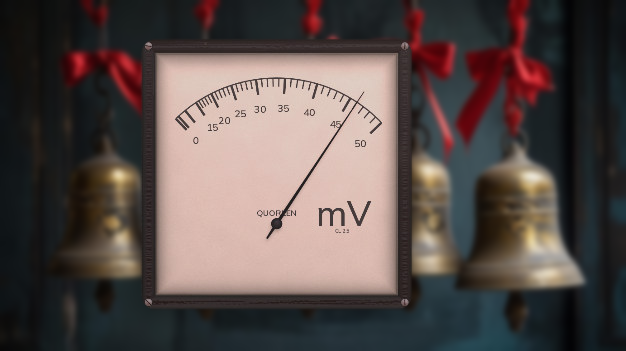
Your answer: 46 mV
